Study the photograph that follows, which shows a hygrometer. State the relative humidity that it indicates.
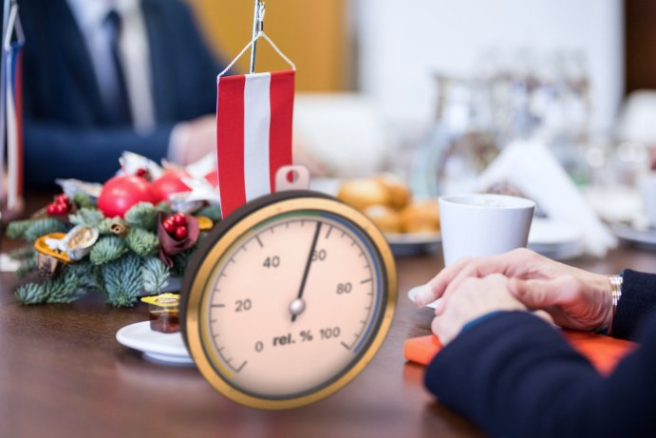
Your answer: 56 %
